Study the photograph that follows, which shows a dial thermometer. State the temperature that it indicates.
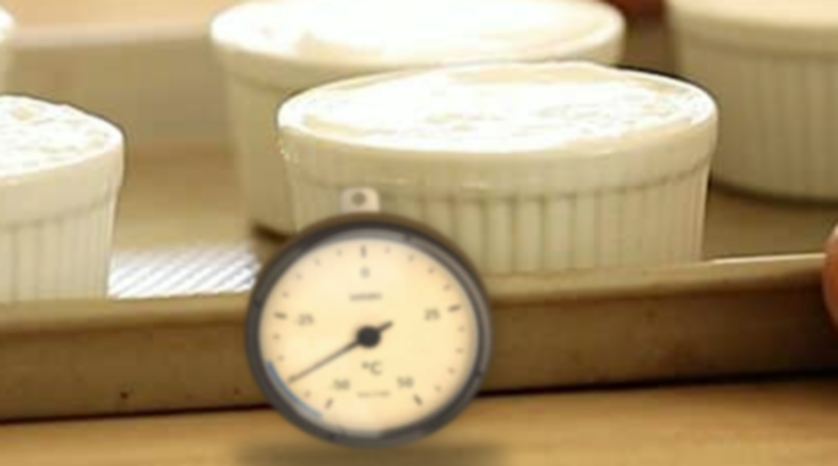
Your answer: -40 °C
